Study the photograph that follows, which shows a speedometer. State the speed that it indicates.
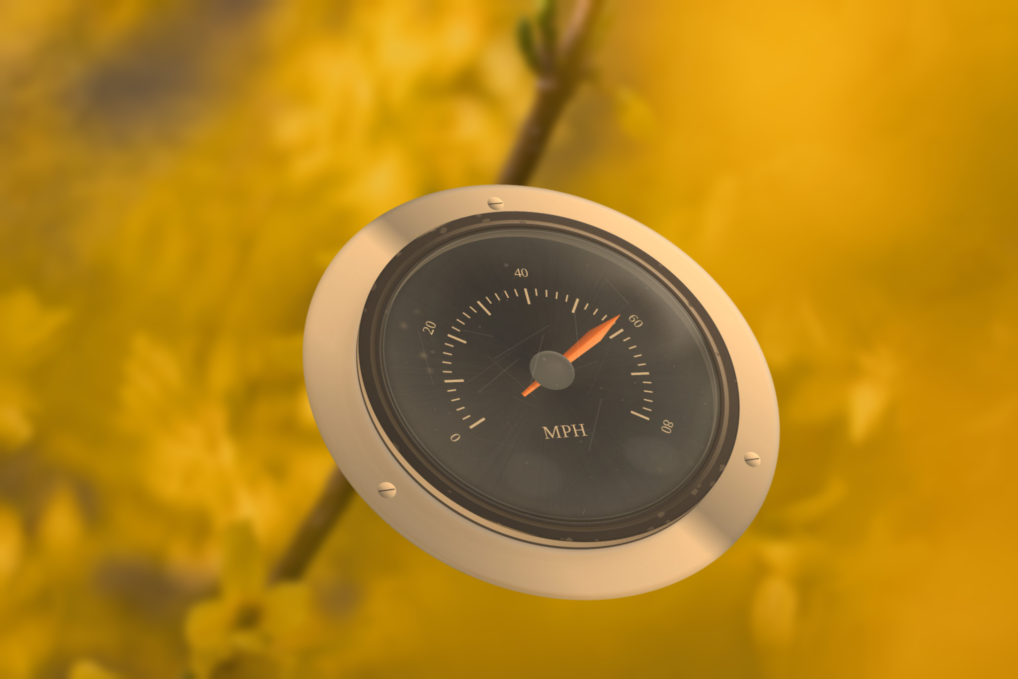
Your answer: 58 mph
